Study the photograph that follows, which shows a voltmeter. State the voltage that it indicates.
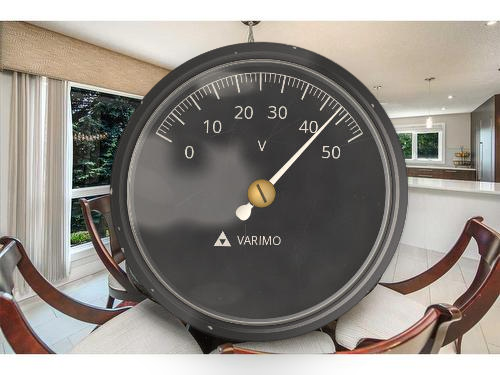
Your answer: 43 V
